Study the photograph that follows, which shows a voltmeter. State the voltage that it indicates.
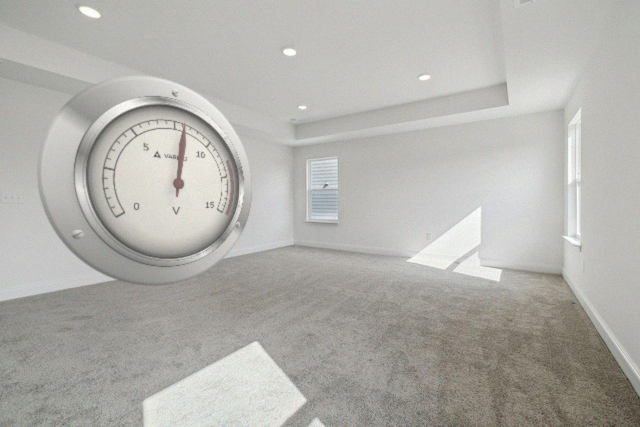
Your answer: 8 V
